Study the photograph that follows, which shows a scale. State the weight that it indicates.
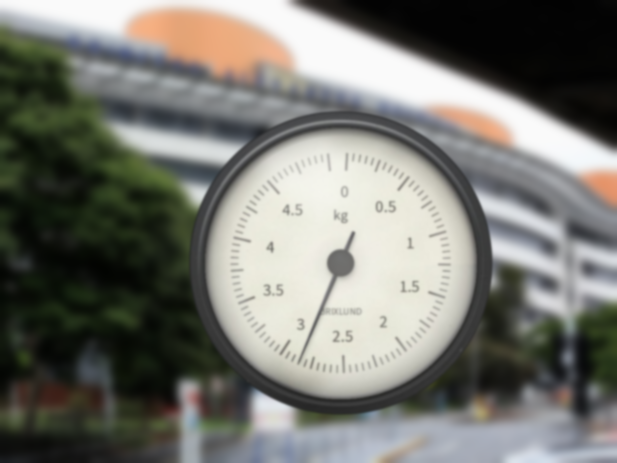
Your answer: 2.85 kg
